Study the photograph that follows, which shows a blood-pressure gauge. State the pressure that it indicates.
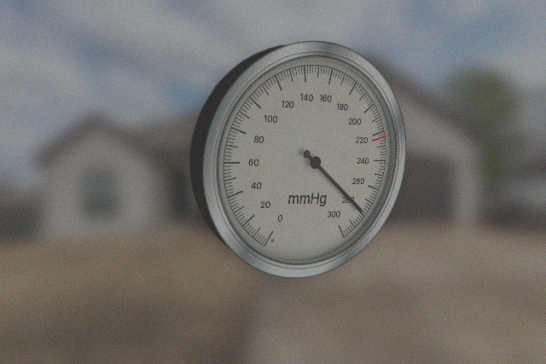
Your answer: 280 mmHg
